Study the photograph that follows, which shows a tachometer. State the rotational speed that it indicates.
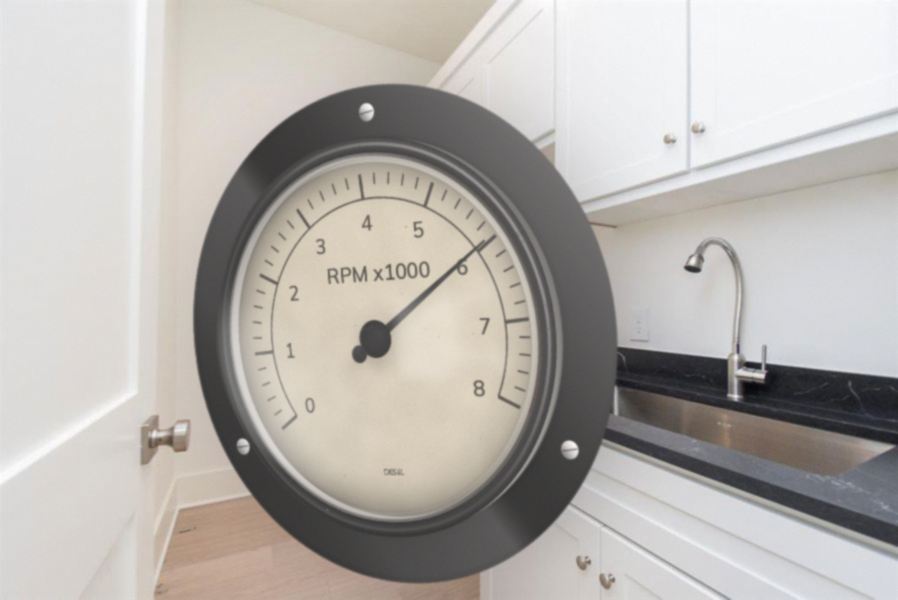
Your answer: 6000 rpm
